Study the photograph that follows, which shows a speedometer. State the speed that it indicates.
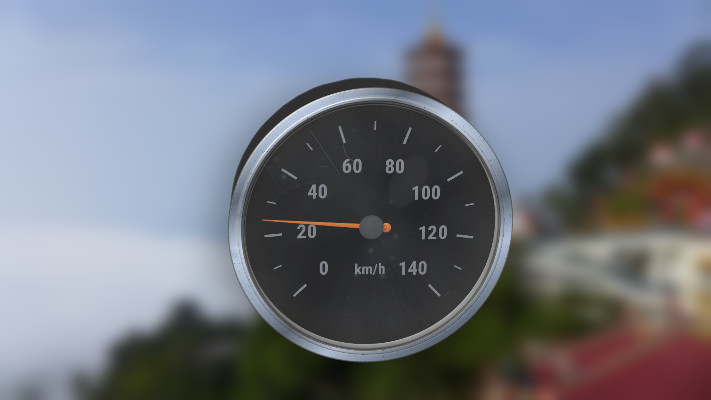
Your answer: 25 km/h
